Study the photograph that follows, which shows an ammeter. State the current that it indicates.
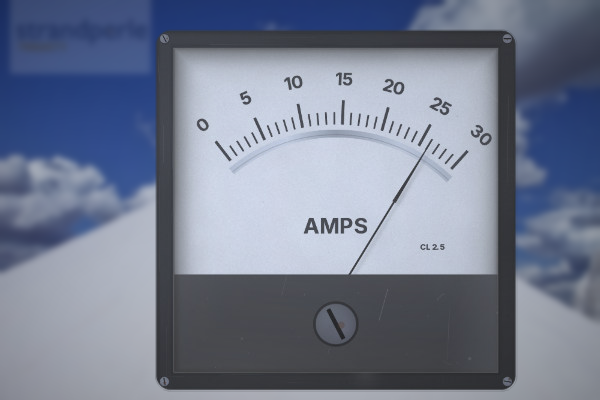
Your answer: 26 A
